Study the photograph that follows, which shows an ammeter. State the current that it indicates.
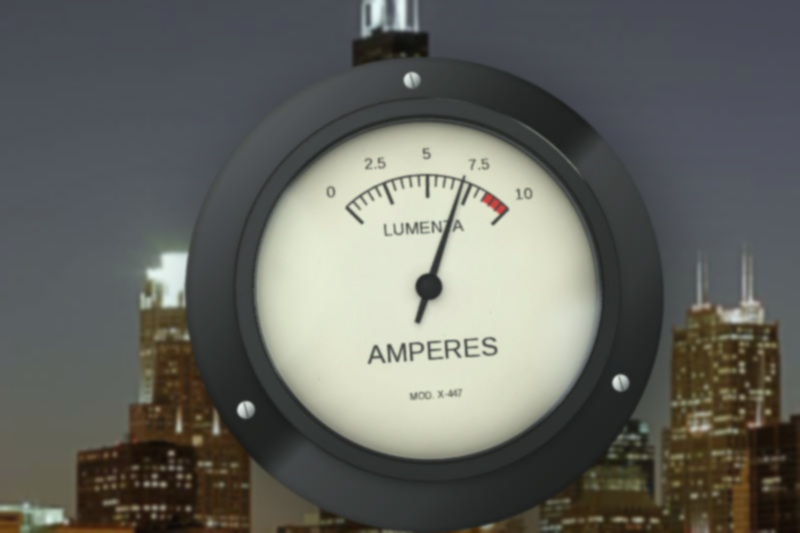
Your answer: 7 A
